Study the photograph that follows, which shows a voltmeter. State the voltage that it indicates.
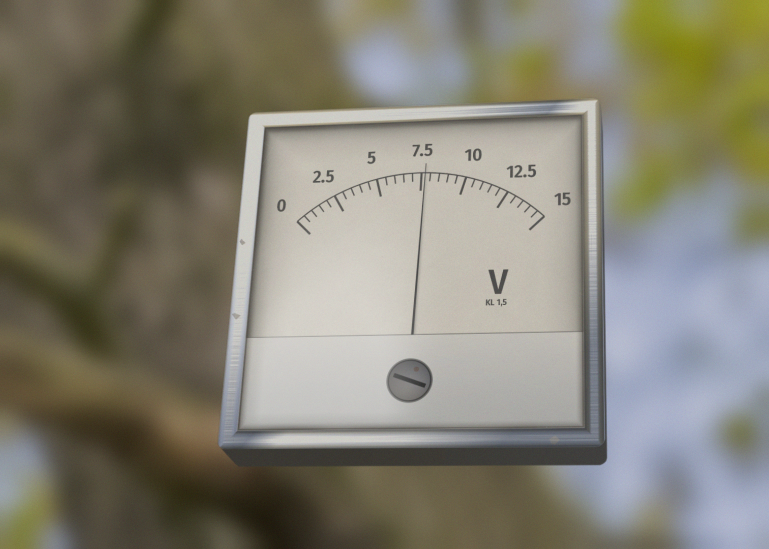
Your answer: 7.75 V
